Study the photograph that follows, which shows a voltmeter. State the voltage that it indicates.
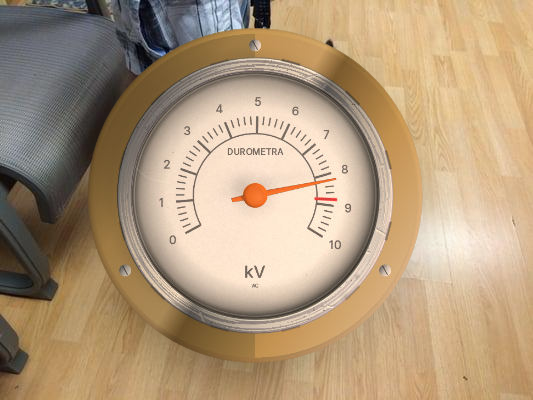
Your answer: 8.2 kV
